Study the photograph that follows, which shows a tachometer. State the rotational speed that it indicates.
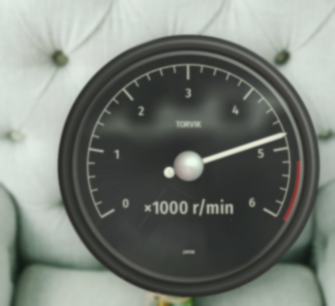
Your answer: 4800 rpm
